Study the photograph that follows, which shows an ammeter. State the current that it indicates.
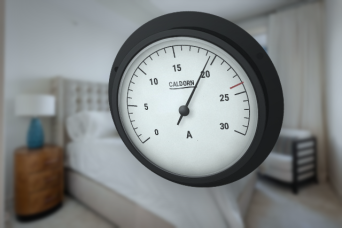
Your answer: 19.5 A
